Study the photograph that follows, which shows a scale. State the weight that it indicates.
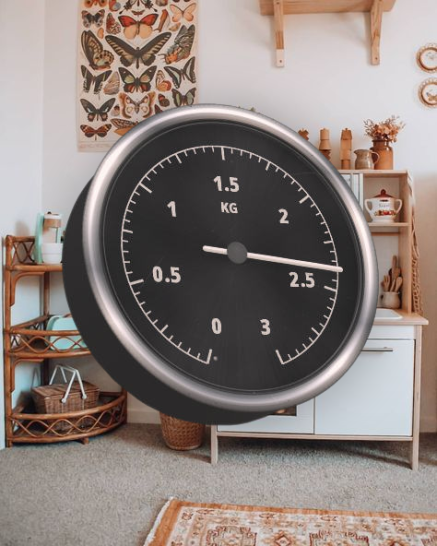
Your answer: 2.4 kg
